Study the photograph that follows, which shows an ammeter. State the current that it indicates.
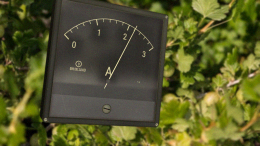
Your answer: 2.2 A
